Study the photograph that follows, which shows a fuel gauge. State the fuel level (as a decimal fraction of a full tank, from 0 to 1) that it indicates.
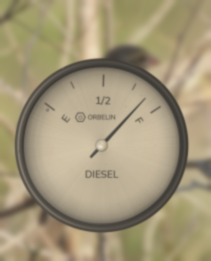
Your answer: 0.875
